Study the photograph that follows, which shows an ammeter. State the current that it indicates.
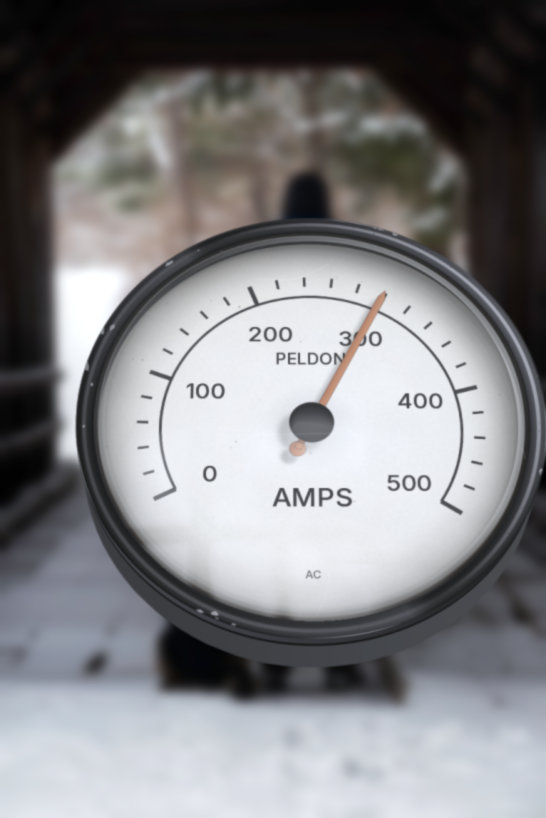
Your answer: 300 A
